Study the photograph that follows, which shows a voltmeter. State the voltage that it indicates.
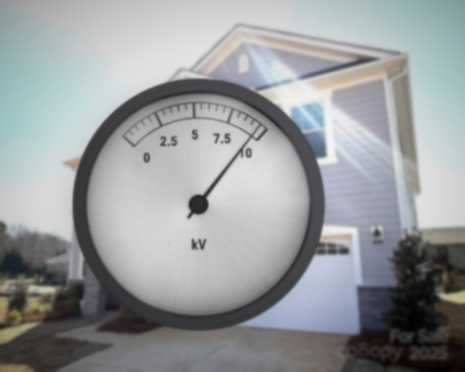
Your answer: 9.5 kV
